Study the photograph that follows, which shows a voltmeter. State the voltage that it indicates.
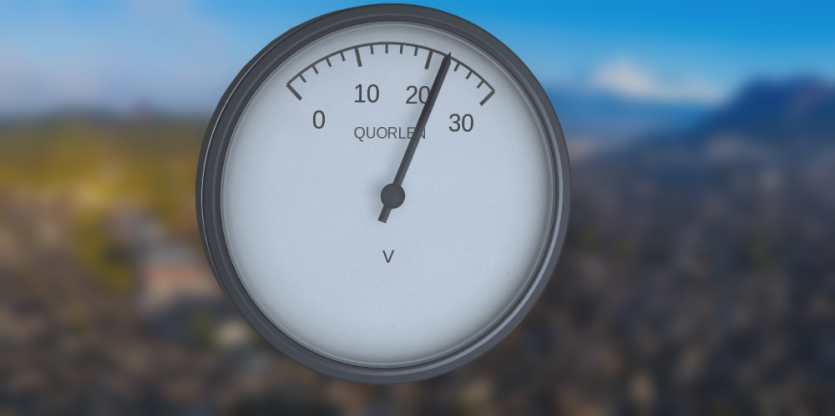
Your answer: 22 V
